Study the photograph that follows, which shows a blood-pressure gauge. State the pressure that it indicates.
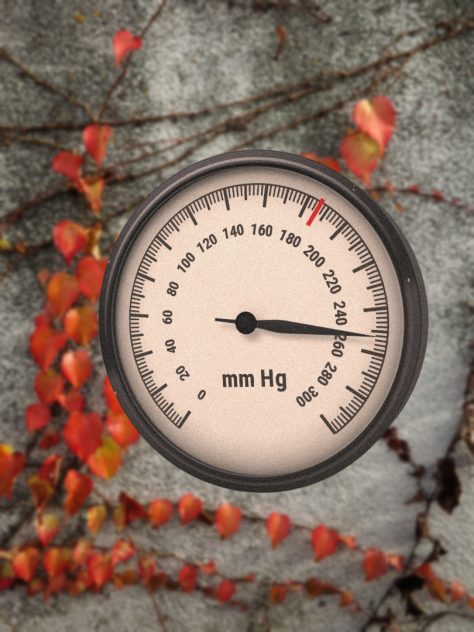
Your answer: 252 mmHg
